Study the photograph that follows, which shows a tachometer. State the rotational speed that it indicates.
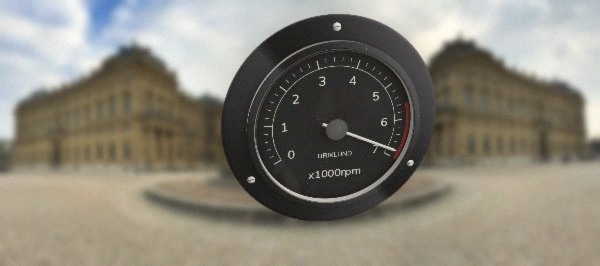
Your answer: 6800 rpm
